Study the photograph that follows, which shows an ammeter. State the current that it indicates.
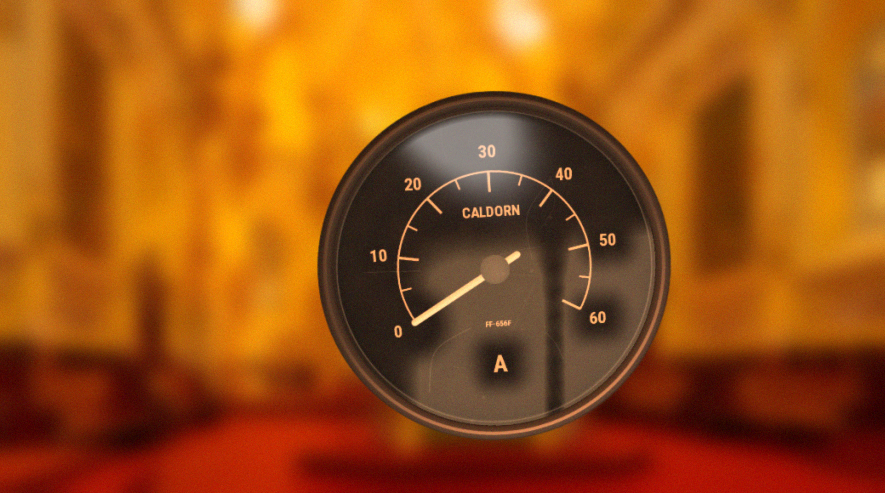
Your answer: 0 A
